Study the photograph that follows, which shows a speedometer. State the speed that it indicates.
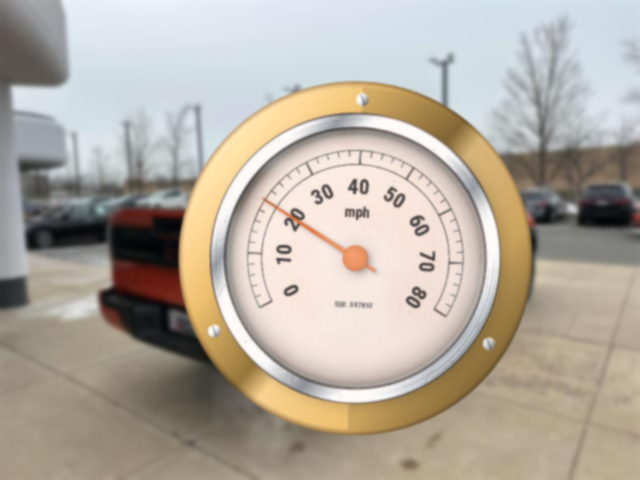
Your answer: 20 mph
